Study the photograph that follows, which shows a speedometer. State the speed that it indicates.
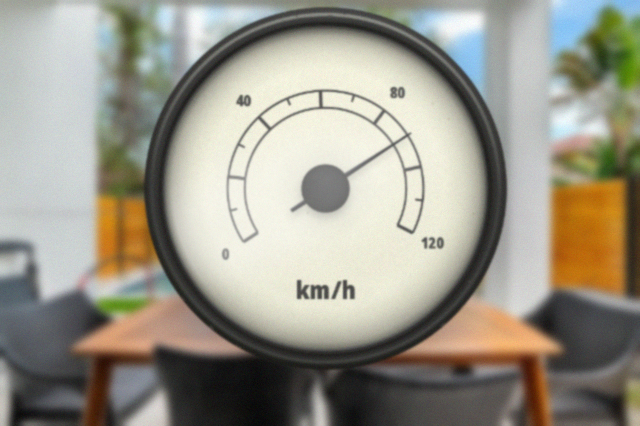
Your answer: 90 km/h
